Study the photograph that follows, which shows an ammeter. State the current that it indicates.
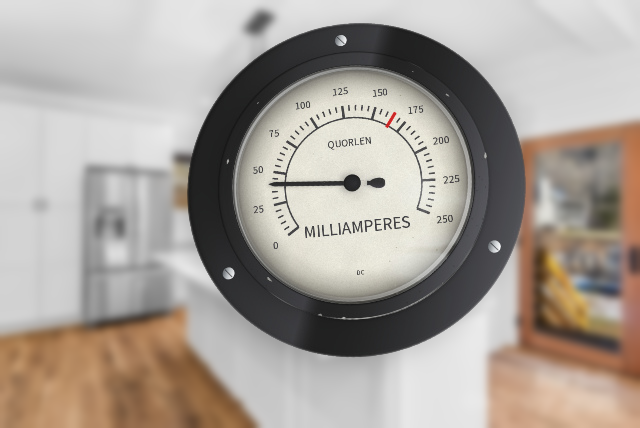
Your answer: 40 mA
